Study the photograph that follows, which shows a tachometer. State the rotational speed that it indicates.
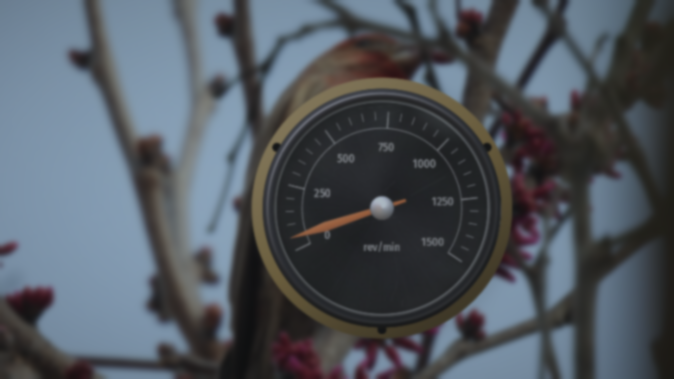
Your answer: 50 rpm
